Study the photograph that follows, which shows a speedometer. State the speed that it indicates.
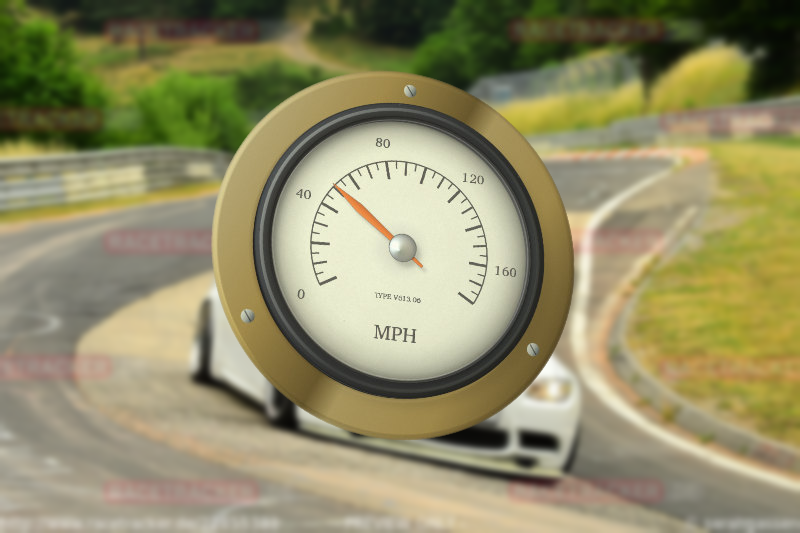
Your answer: 50 mph
